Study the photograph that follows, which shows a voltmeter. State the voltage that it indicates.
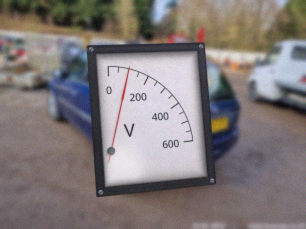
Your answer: 100 V
